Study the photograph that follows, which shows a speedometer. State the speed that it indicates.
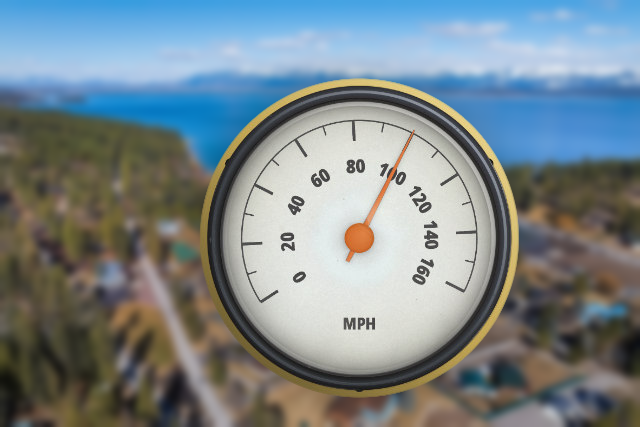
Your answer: 100 mph
